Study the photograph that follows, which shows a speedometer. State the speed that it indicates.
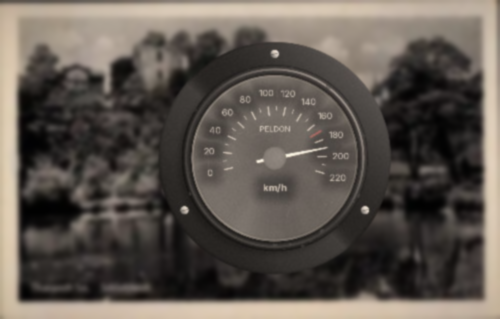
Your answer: 190 km/h
